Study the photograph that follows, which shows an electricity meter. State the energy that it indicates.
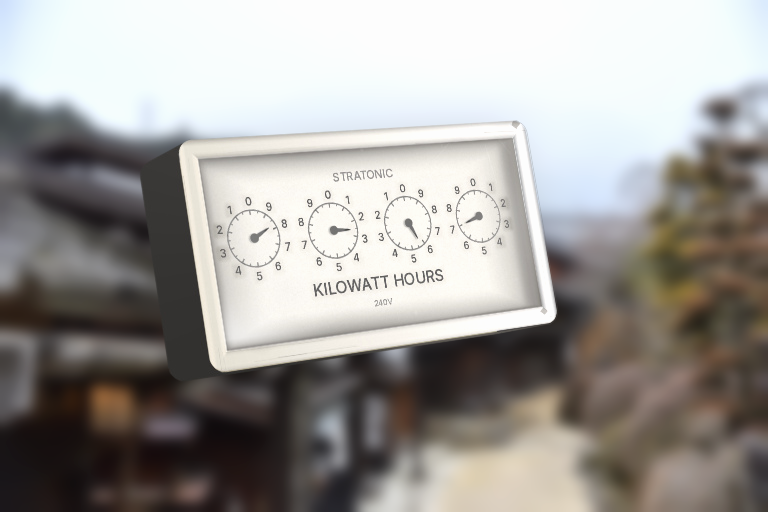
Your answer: 8257 kWh
